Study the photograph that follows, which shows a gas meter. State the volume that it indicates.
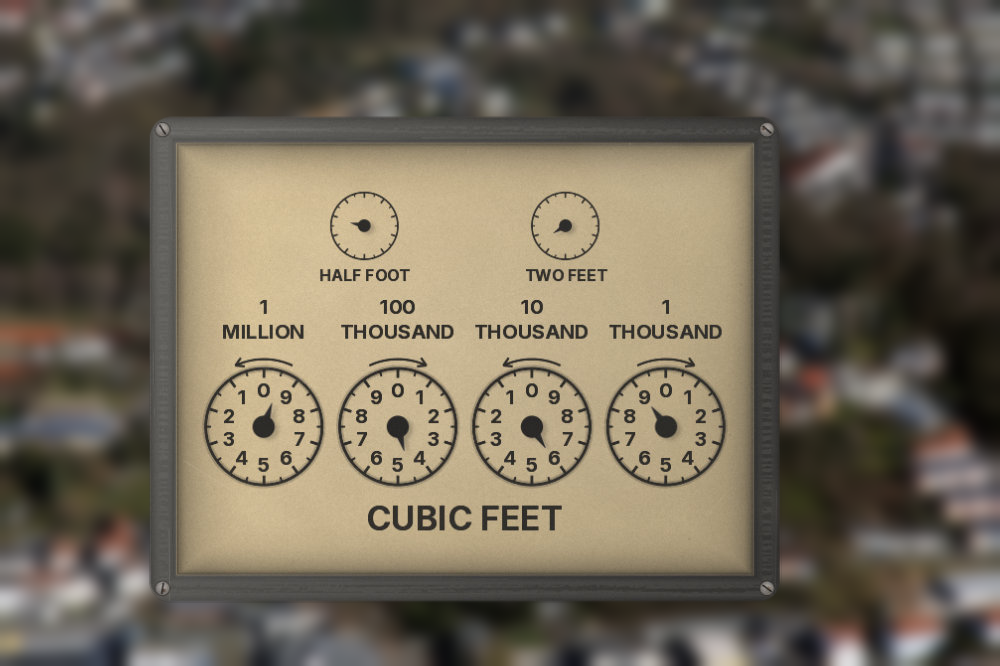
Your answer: 945900 ft³
